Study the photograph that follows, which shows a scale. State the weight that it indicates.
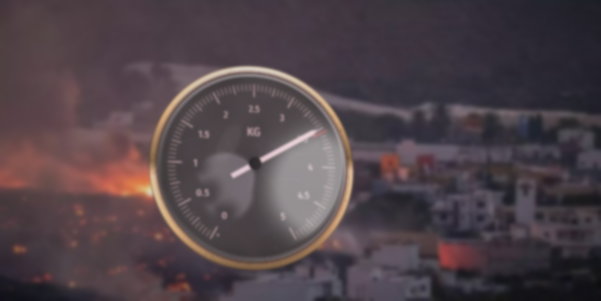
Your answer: 3.5 kg
